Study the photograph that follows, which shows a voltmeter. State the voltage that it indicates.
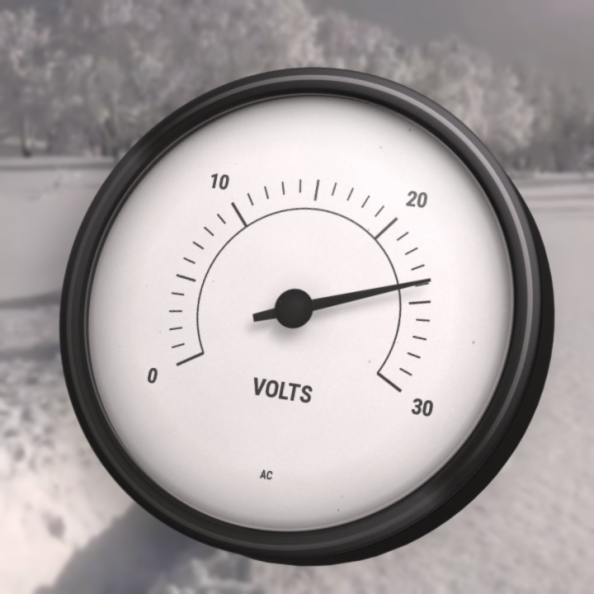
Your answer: 24 V
